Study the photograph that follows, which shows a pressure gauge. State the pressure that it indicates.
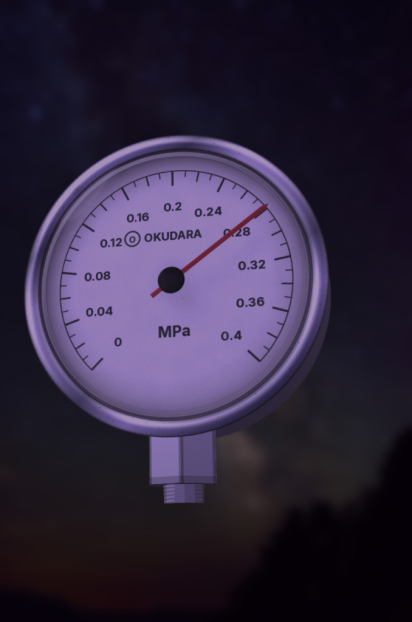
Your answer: 0.28 MPa
